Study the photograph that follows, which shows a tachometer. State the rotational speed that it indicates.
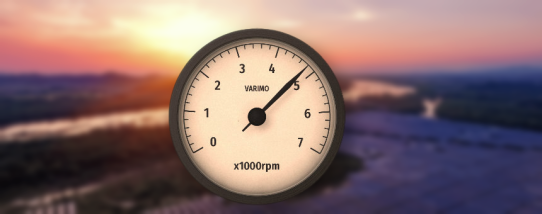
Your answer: 4800 rpm
